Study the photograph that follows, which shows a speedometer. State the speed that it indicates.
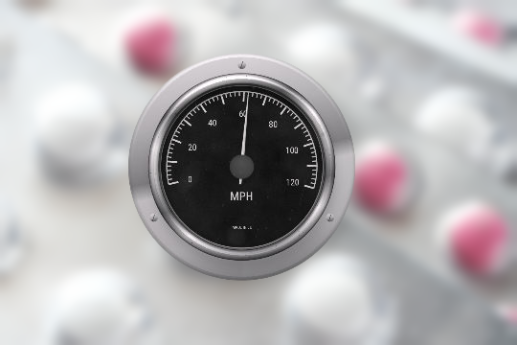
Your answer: 62 mph
